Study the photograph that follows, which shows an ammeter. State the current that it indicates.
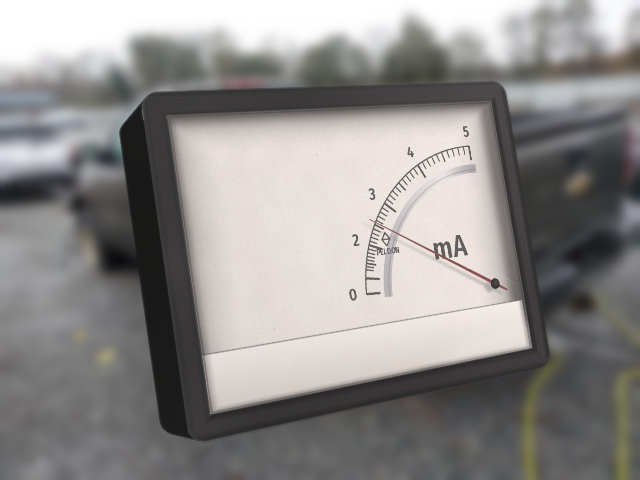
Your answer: 2.5 mA
